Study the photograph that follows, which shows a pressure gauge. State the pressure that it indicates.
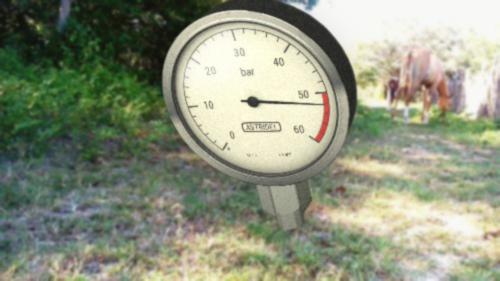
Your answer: 52 bar
